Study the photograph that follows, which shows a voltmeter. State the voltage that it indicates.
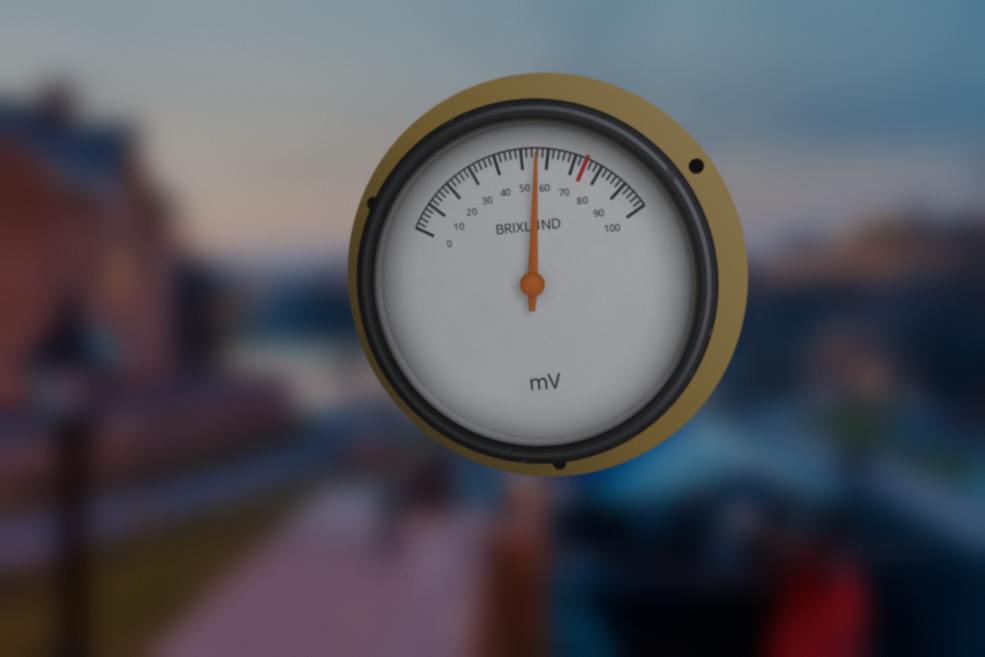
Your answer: 56 mV
